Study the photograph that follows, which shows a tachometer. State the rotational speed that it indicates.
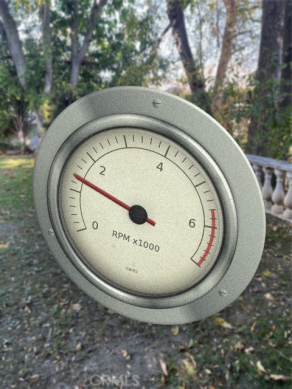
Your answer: 1400 rpm
